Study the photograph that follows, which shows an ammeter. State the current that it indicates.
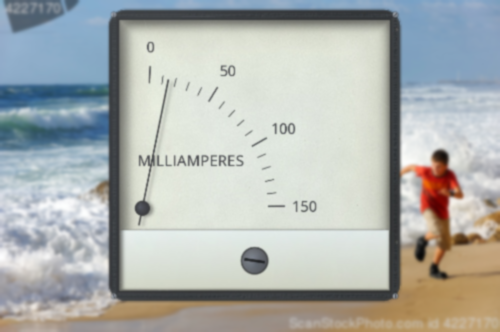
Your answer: 15 mA
